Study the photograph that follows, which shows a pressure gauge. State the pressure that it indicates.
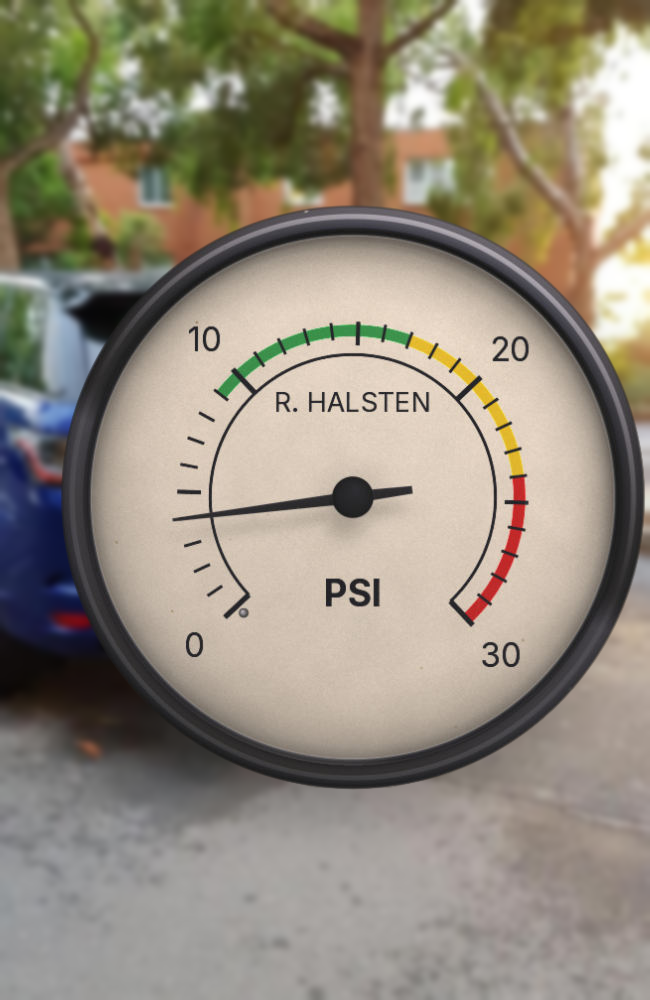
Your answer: 4 psi
